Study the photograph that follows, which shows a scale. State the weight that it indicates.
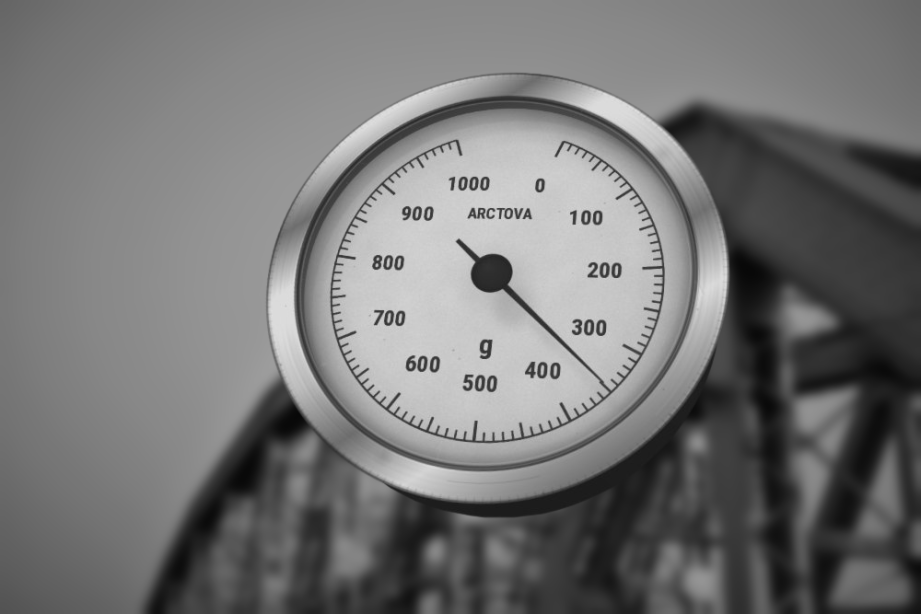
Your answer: 350 g
